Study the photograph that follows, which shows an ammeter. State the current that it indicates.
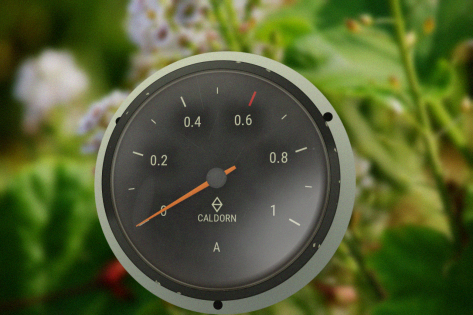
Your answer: 0 A
